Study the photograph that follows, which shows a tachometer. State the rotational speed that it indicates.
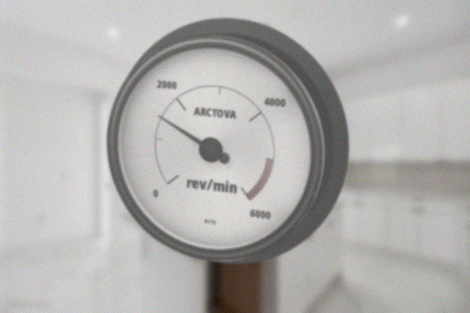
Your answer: 1500 rpm
